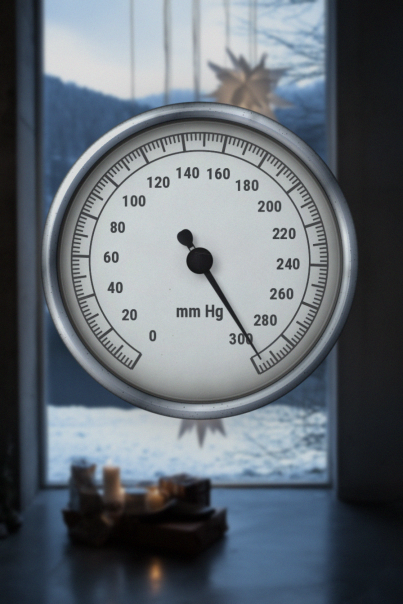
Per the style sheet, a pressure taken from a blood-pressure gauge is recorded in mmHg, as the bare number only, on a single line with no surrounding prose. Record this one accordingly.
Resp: 296
